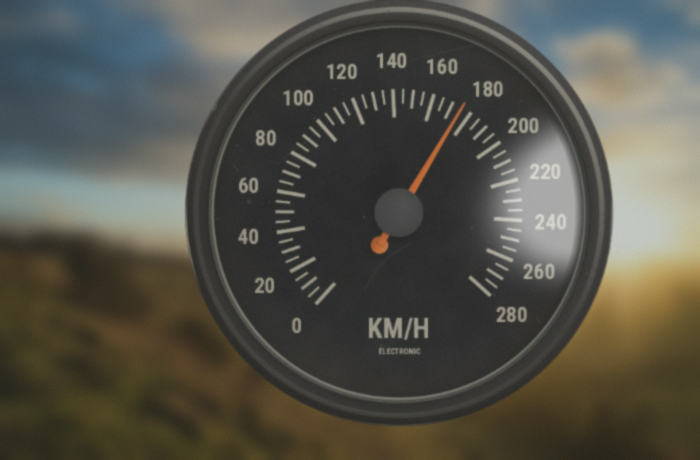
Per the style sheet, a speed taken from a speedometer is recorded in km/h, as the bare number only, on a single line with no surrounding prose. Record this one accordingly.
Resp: 175
